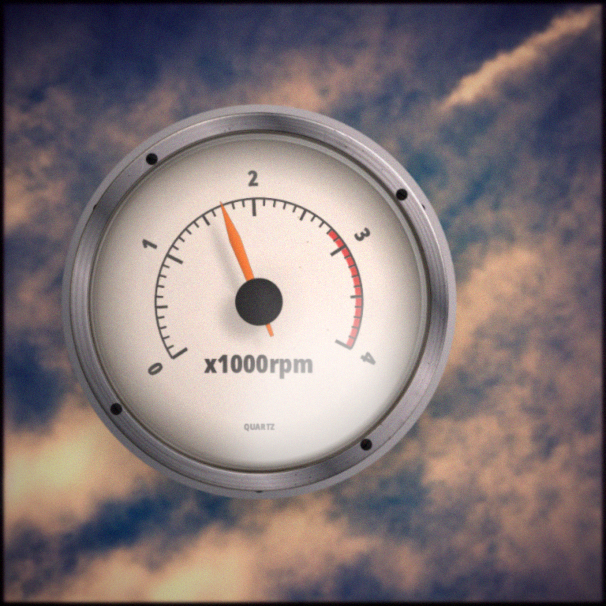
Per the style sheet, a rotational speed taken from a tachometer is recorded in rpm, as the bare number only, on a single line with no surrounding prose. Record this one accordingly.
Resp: 1700
